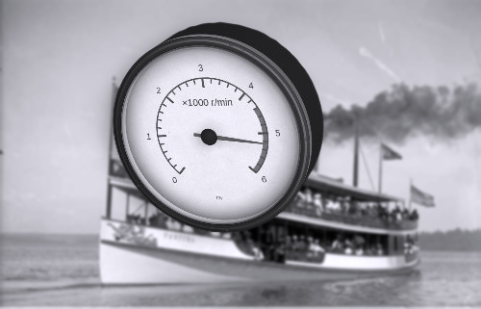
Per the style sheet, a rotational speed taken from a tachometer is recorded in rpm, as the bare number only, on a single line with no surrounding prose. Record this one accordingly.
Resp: 5200
